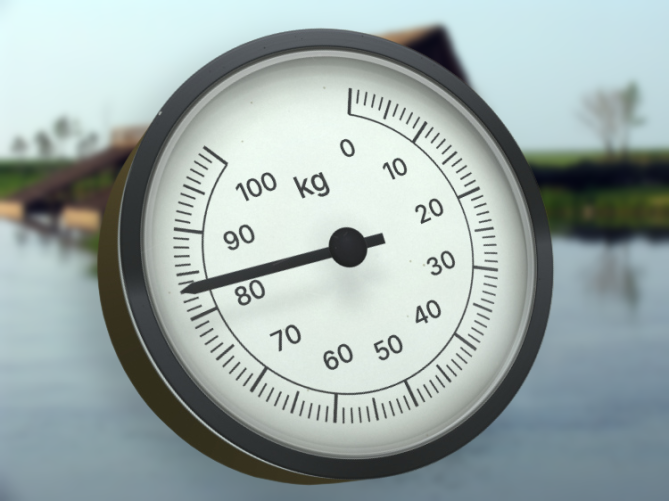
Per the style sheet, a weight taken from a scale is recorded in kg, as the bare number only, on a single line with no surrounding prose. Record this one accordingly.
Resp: 83
